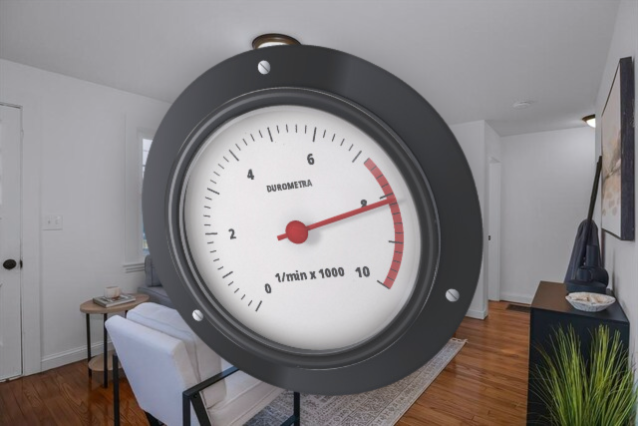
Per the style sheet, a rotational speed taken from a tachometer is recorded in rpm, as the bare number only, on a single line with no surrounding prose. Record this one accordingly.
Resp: 8100
